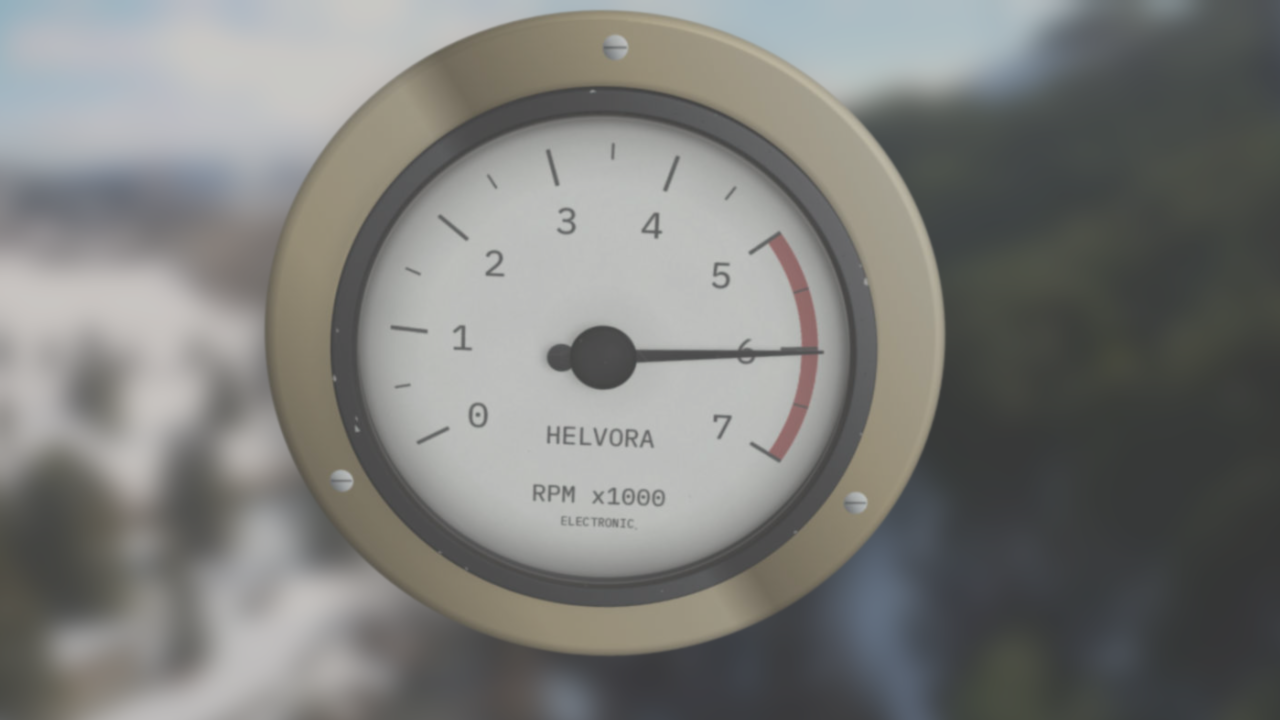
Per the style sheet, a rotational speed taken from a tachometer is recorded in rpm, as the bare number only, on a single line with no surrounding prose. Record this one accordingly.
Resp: 6000
